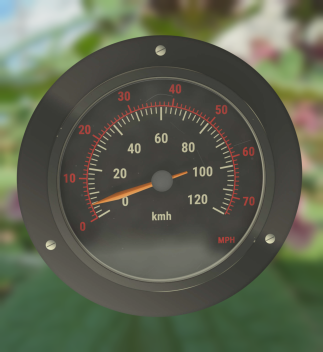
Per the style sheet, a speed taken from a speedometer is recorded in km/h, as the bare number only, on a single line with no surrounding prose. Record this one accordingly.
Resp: 6
